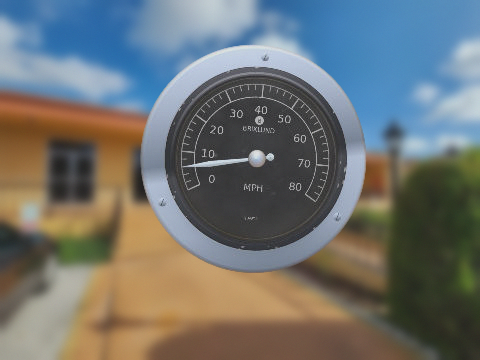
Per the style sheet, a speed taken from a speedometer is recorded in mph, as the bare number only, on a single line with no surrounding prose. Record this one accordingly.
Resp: 6
